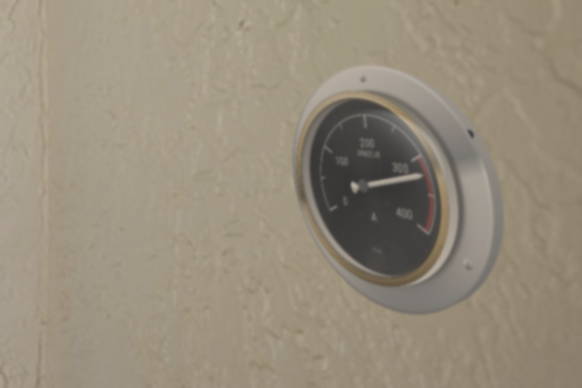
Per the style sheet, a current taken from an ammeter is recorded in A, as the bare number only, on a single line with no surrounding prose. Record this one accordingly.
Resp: 325
